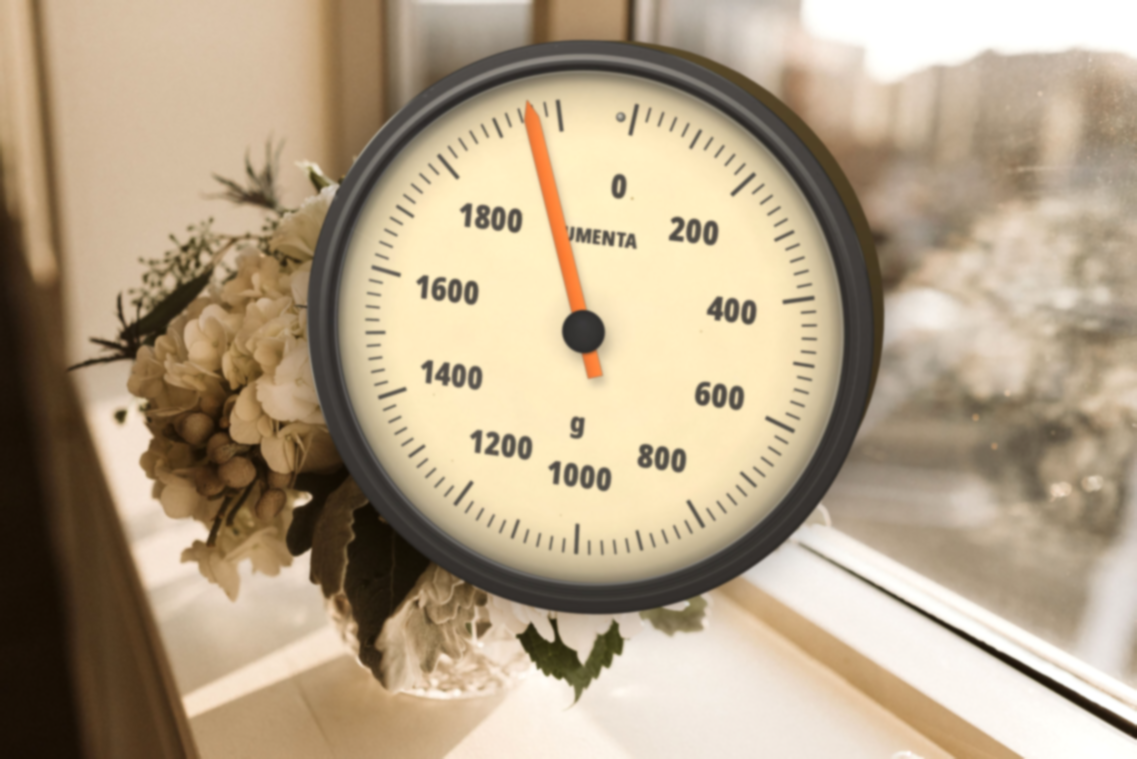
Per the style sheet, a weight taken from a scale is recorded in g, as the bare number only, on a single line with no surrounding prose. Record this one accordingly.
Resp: 1960
